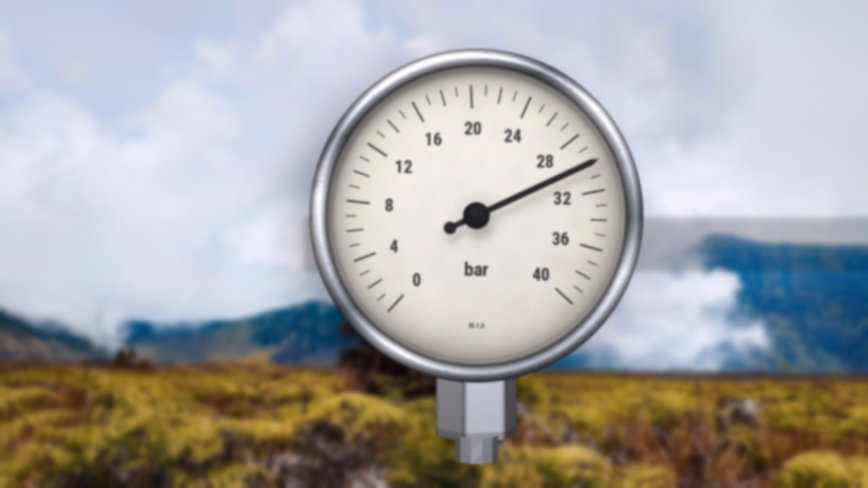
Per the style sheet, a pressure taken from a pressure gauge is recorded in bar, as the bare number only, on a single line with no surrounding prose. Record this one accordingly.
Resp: 30
